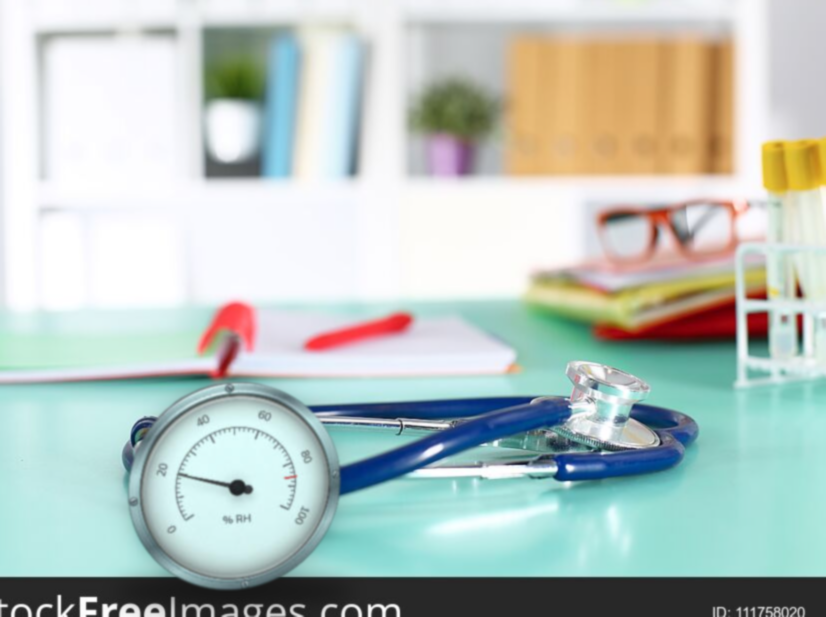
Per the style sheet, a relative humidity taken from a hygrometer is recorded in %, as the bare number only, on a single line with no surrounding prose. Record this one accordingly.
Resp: 20
